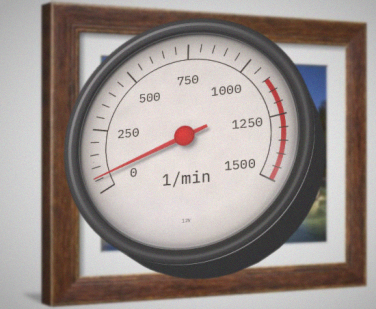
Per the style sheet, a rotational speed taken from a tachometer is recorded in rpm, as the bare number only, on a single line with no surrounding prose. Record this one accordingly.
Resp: 50
